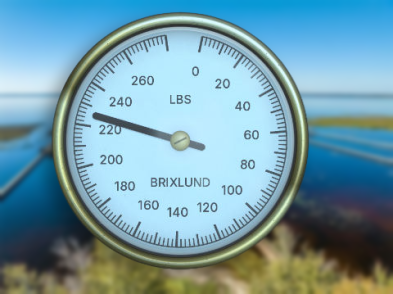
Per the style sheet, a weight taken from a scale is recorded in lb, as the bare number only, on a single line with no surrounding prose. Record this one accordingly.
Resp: 226
